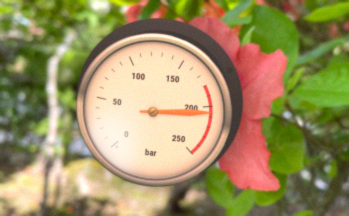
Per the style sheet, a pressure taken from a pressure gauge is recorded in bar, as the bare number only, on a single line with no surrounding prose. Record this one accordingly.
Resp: 205
